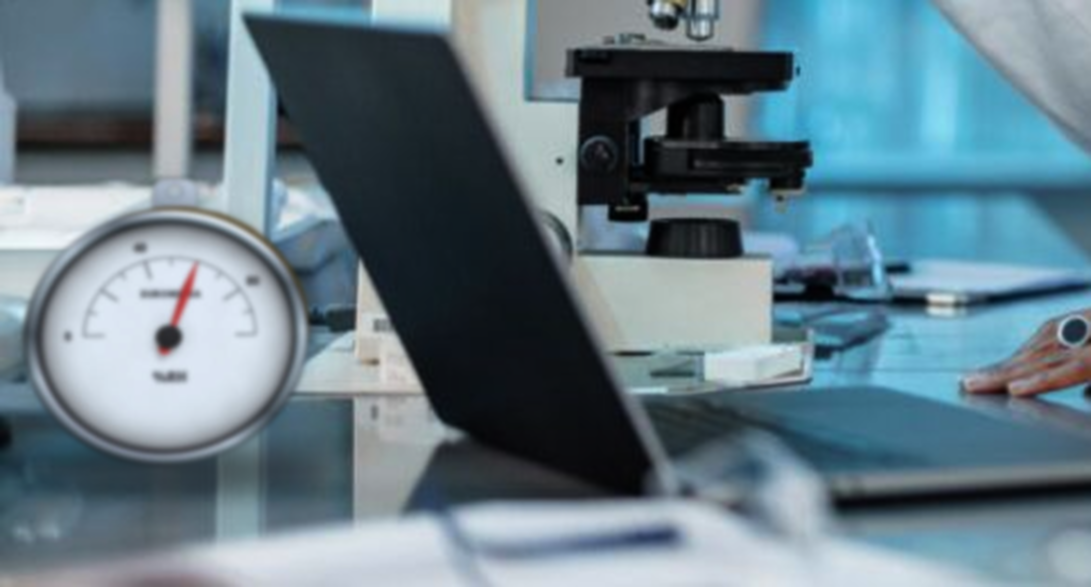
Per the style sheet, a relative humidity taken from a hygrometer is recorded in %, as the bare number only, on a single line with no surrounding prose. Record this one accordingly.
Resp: 60
